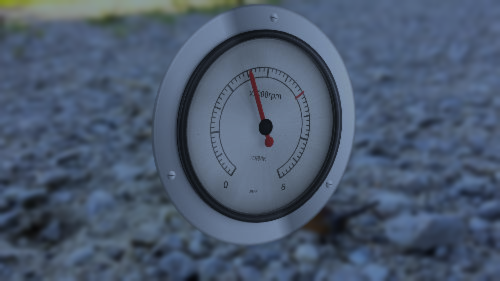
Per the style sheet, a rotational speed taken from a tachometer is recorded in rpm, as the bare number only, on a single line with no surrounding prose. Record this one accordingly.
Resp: 2500
